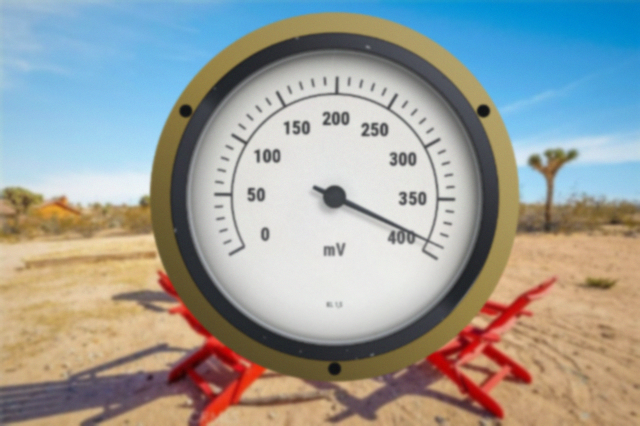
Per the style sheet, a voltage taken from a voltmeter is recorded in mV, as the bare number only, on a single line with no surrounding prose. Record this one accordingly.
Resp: 390
